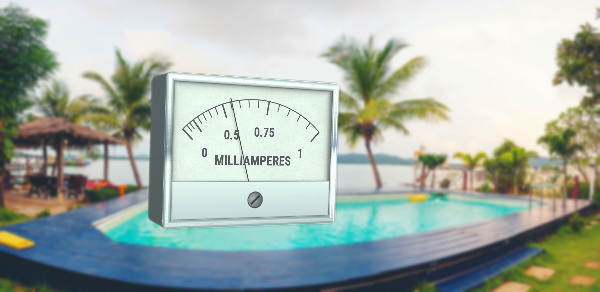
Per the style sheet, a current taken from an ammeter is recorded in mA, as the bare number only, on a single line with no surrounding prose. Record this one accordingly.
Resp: 0.55
